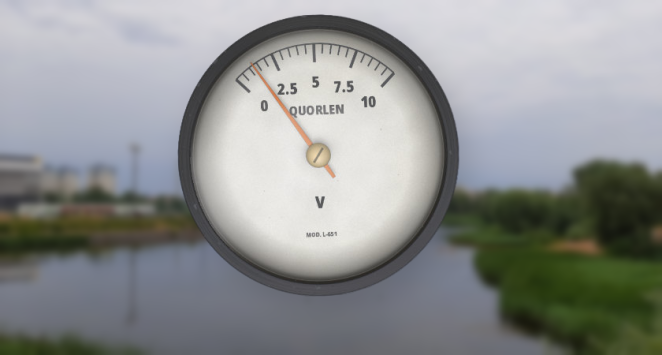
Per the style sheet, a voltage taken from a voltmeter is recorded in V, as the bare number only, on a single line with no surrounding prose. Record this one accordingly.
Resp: 1.25
